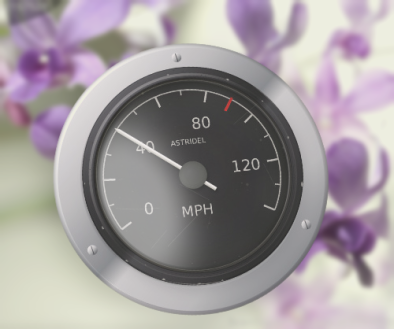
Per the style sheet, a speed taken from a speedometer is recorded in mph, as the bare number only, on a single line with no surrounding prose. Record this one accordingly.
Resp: 40
